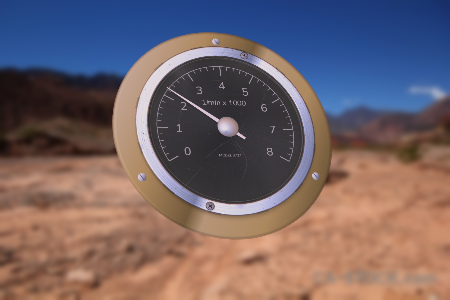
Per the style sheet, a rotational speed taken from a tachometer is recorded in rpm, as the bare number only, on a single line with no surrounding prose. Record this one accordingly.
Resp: 2200
